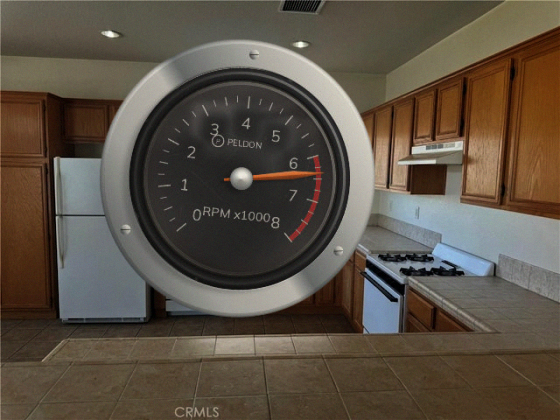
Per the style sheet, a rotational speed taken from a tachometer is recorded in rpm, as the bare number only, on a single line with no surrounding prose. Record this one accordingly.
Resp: 6375
